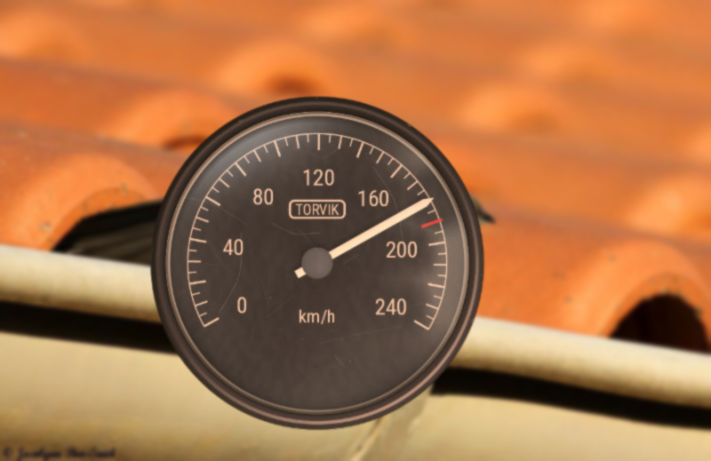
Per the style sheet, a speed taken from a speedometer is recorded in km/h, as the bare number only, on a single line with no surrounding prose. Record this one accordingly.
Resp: 180
